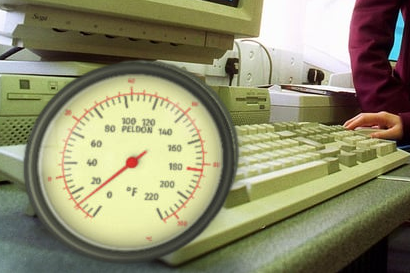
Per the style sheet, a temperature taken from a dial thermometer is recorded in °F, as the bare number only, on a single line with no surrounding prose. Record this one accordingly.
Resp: 12
